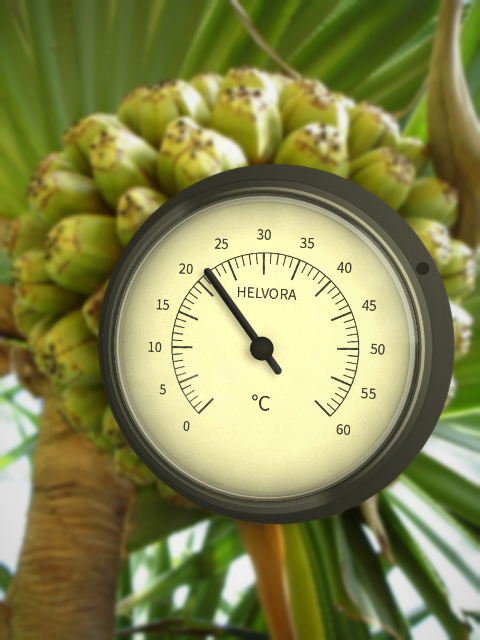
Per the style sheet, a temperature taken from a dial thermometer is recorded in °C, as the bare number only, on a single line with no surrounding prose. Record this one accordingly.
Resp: 22
